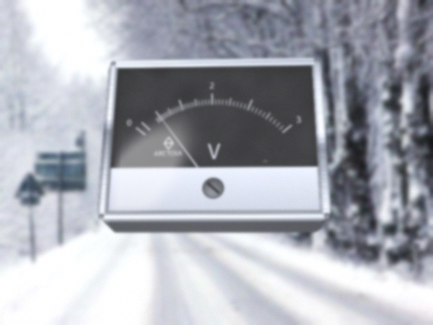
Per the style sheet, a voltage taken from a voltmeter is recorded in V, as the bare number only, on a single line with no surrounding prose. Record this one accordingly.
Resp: 1
